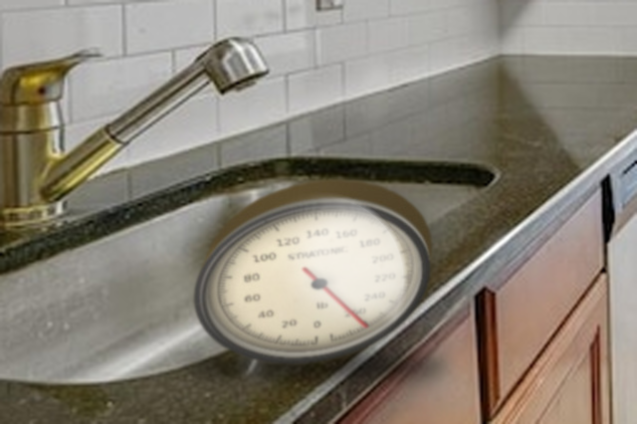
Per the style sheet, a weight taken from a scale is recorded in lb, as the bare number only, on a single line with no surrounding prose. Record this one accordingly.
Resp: 260
